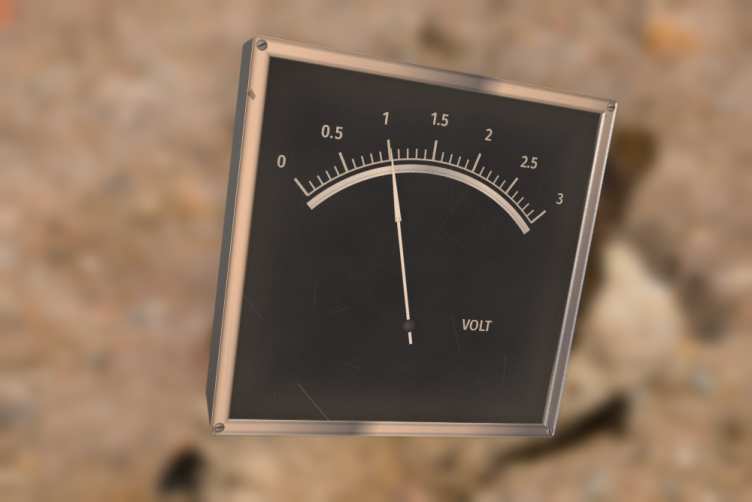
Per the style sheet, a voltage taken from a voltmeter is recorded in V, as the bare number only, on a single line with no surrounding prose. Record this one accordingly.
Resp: 1
